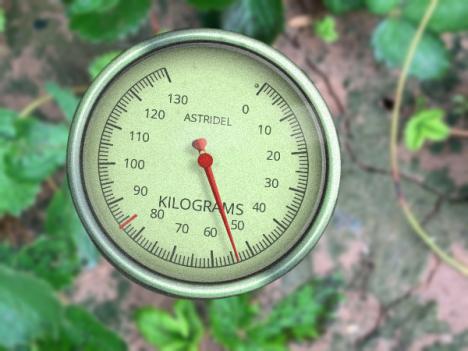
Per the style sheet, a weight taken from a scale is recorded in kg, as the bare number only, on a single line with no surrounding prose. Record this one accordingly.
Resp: 54
